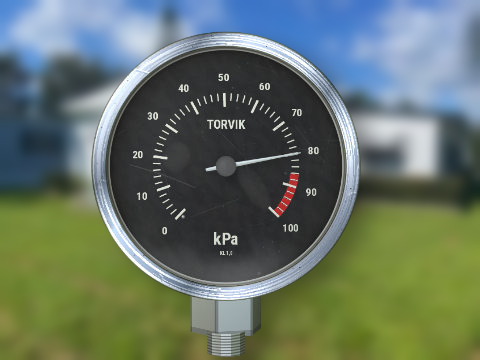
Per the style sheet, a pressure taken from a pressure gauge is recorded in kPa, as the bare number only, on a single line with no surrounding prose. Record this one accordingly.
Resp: 80
